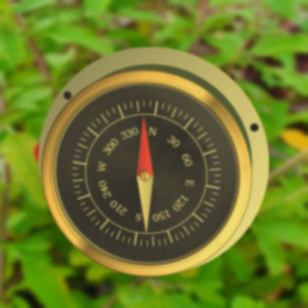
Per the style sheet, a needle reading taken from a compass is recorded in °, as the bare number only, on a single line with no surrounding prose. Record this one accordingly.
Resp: 350
